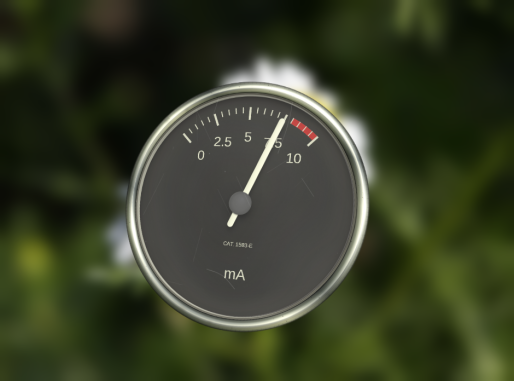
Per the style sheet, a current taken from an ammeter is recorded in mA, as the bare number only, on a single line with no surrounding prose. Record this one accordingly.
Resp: 7.5
